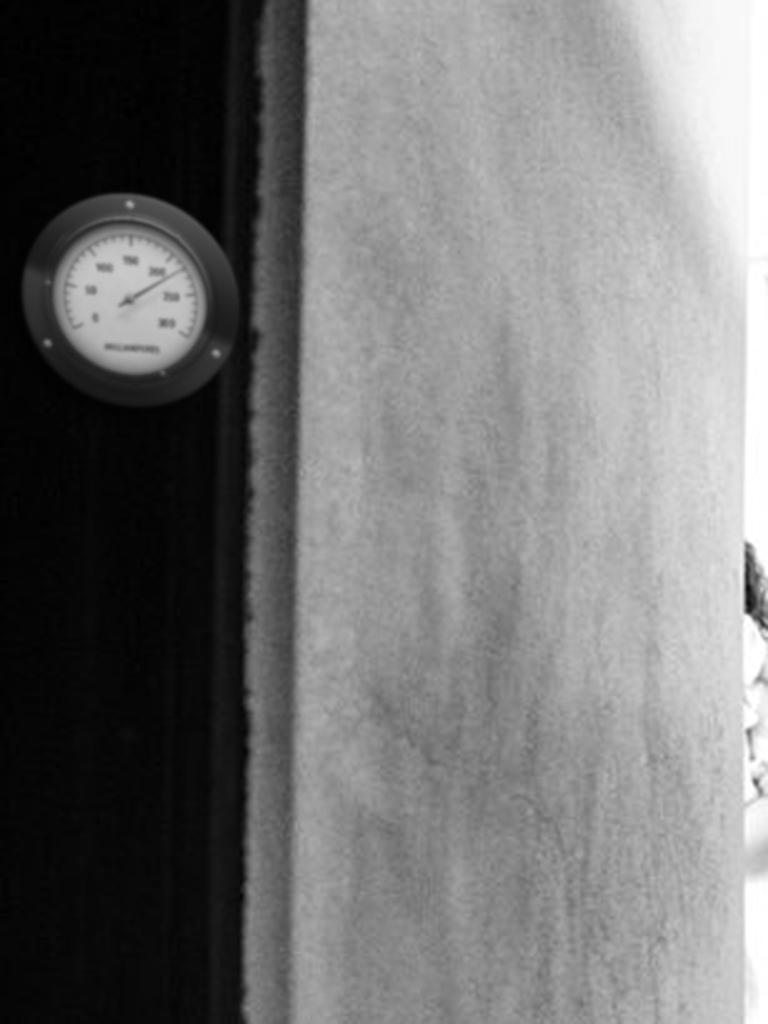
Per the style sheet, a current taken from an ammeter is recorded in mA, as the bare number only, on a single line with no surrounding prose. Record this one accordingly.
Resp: 220
